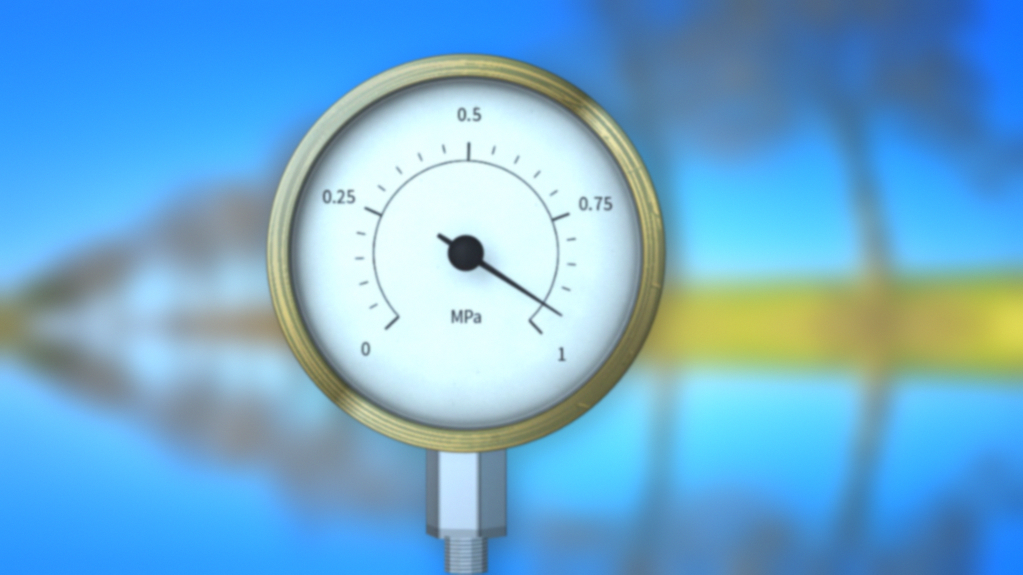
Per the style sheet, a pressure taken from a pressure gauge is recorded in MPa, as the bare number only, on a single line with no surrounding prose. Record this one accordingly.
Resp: 0.95
